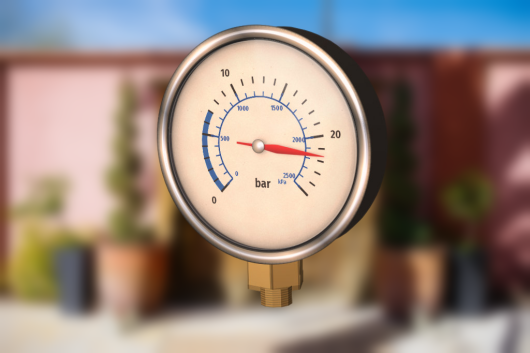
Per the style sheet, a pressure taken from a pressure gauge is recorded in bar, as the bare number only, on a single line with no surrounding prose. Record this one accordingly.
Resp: 21.5
